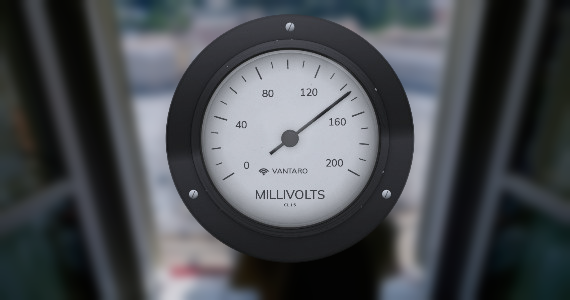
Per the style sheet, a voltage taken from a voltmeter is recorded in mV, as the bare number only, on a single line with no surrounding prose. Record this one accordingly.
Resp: 145
